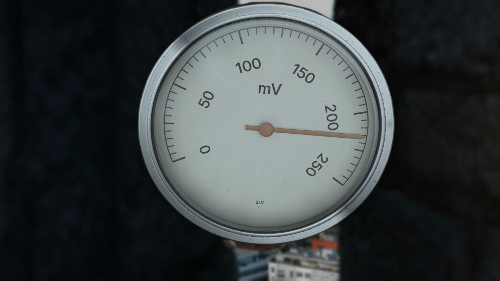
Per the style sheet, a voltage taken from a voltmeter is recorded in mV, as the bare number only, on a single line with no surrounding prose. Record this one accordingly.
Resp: 215
